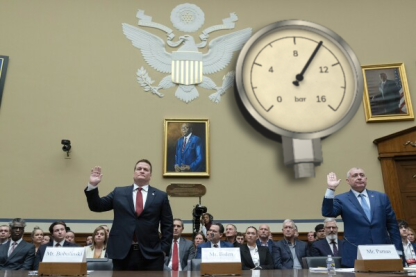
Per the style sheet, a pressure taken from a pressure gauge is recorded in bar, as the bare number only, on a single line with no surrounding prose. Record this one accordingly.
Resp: 10
